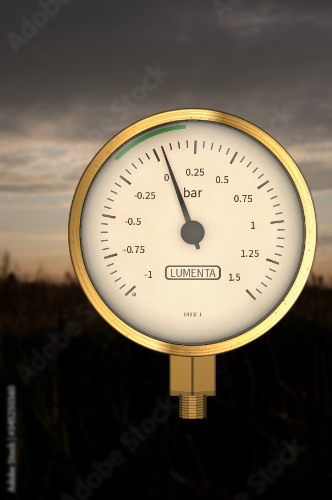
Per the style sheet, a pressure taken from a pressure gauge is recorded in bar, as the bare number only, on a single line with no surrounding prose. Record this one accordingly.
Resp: 0.05
